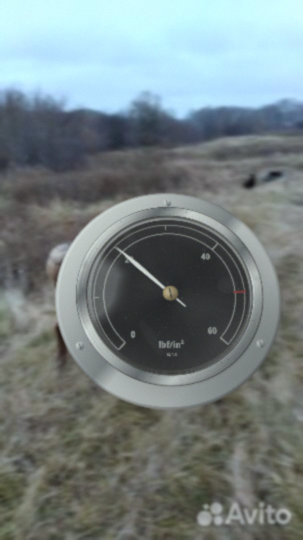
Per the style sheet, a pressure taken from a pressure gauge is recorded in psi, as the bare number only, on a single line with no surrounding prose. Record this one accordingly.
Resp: 20
